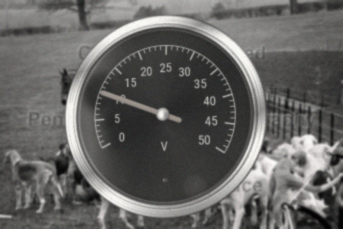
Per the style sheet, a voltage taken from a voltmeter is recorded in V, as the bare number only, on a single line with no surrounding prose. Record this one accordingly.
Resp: 10
